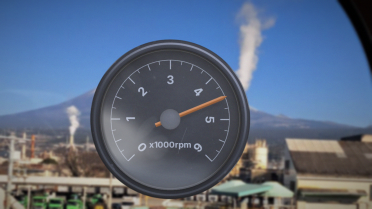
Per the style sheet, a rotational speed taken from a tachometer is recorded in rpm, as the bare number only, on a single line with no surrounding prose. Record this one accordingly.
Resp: 4500
